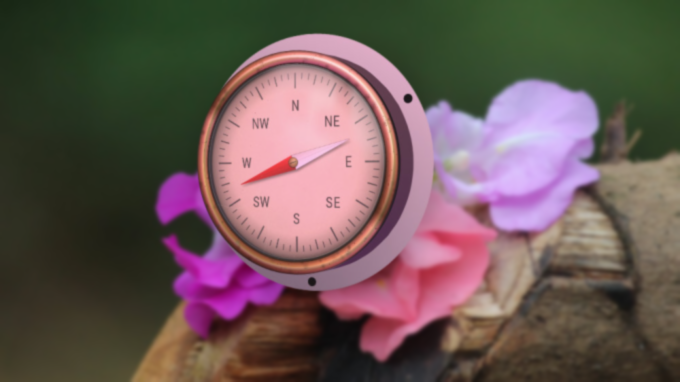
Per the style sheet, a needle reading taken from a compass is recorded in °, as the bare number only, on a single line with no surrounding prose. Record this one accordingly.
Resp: 250
